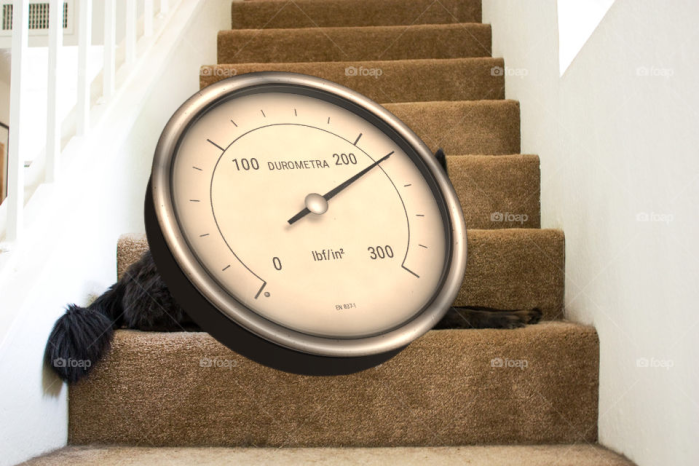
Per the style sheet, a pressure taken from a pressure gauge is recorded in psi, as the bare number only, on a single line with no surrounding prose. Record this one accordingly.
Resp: 220
